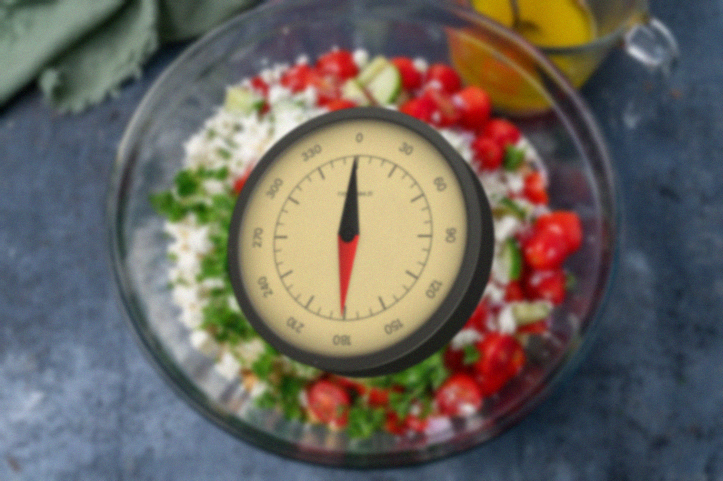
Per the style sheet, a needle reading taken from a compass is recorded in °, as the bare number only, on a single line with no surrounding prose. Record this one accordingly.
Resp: 180
